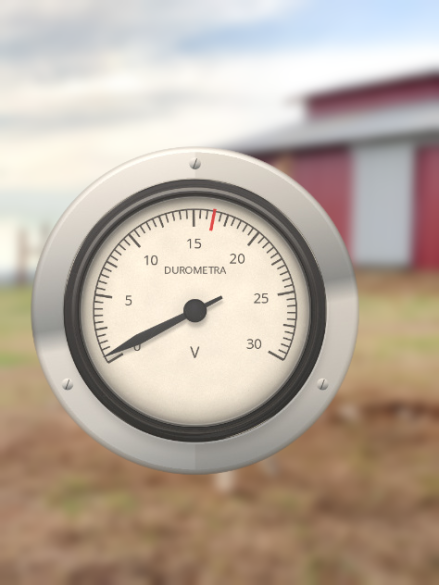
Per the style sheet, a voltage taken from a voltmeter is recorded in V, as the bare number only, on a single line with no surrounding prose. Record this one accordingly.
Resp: 0.5
